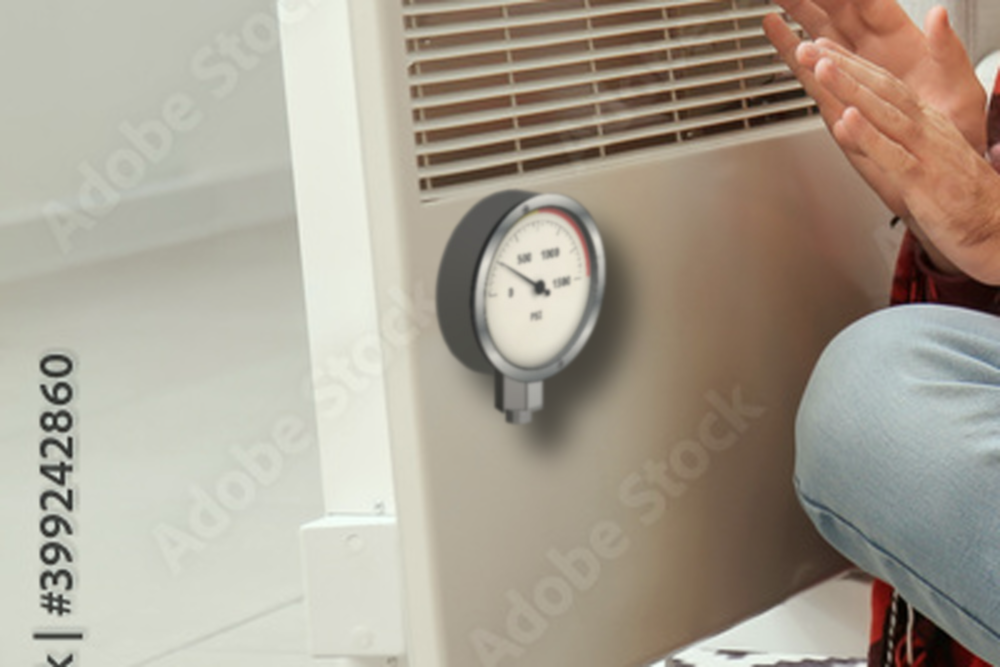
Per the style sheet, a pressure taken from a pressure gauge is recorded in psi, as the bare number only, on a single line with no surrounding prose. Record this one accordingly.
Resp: 250
